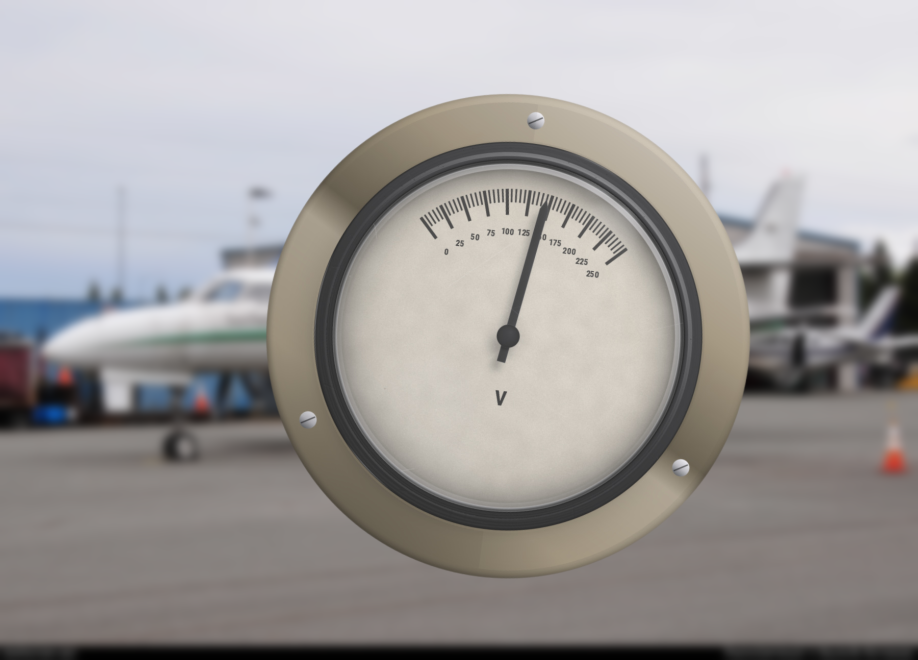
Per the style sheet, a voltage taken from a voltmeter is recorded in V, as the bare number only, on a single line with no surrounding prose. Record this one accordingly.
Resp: 145
